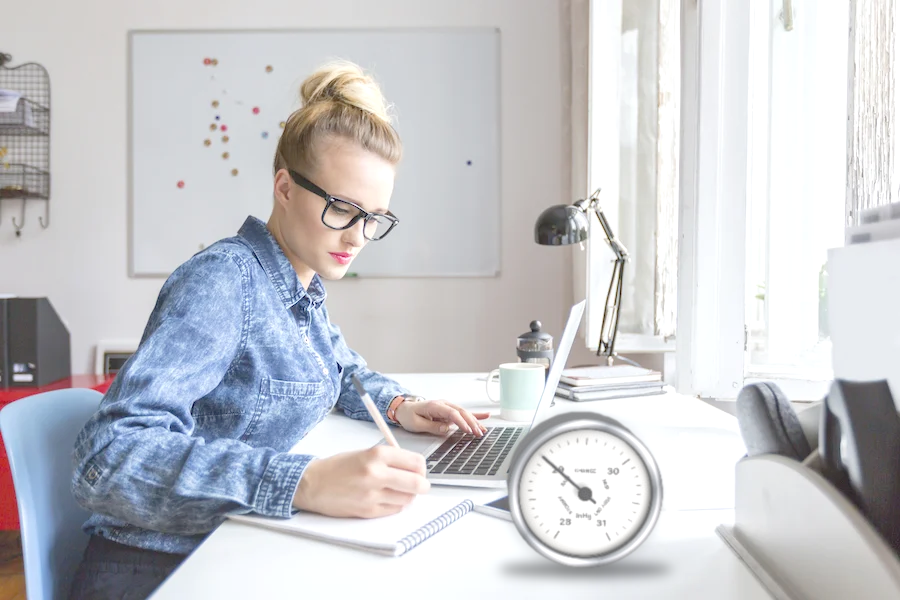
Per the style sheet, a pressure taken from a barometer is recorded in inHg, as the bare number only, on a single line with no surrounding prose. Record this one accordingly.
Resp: 29
